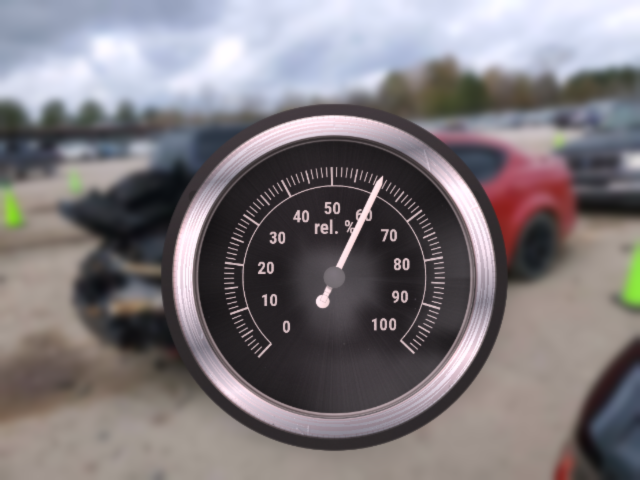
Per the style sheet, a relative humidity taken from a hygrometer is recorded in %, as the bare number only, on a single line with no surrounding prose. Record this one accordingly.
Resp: 60
